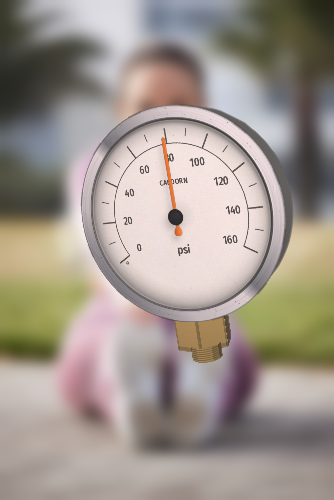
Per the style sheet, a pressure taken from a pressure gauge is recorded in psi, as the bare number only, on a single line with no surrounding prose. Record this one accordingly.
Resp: 80
